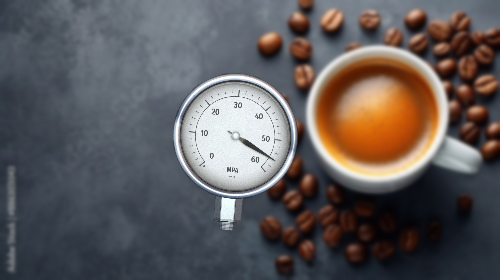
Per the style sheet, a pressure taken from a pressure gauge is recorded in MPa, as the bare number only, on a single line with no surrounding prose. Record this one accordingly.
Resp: 56
